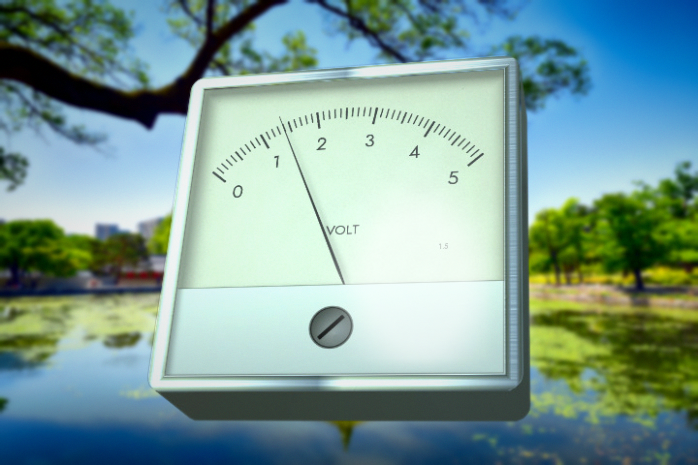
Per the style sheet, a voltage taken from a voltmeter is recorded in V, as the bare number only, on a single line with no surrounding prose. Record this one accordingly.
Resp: 1.4
